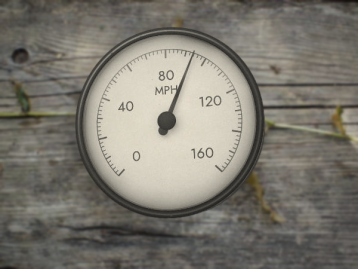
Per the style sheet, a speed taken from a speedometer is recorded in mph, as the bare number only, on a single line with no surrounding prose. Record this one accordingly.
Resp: 94
